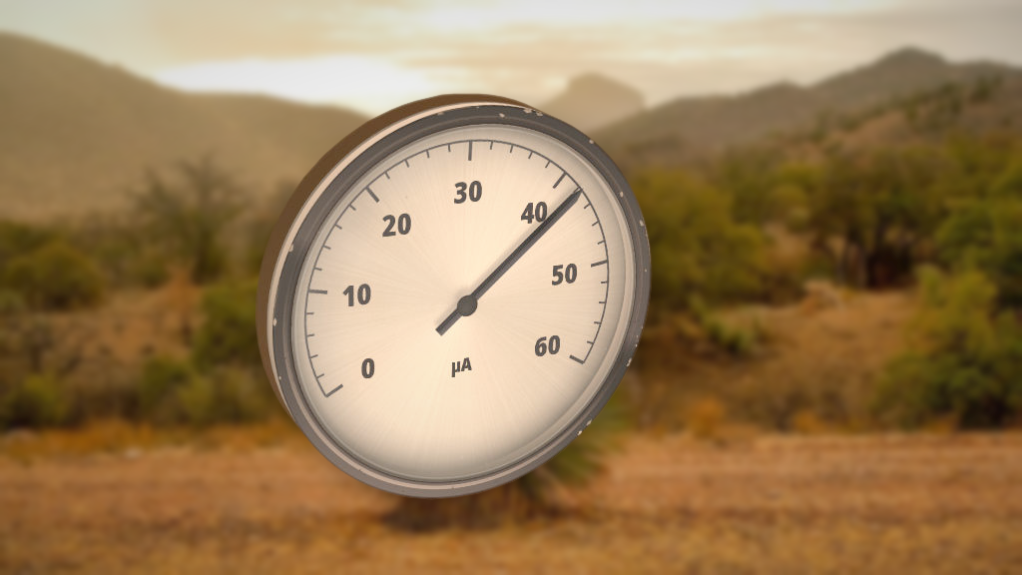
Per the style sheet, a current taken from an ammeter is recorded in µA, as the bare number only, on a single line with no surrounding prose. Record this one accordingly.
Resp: 42
